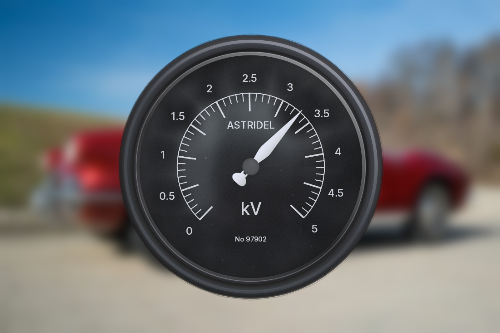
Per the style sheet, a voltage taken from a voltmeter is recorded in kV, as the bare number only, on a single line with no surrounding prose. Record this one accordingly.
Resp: 3.3
